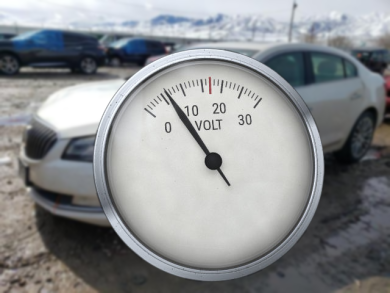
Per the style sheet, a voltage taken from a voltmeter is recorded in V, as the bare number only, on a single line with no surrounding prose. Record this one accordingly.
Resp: 6
